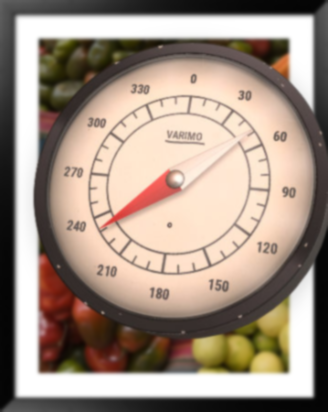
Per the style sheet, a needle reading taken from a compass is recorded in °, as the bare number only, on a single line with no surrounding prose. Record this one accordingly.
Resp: 230
